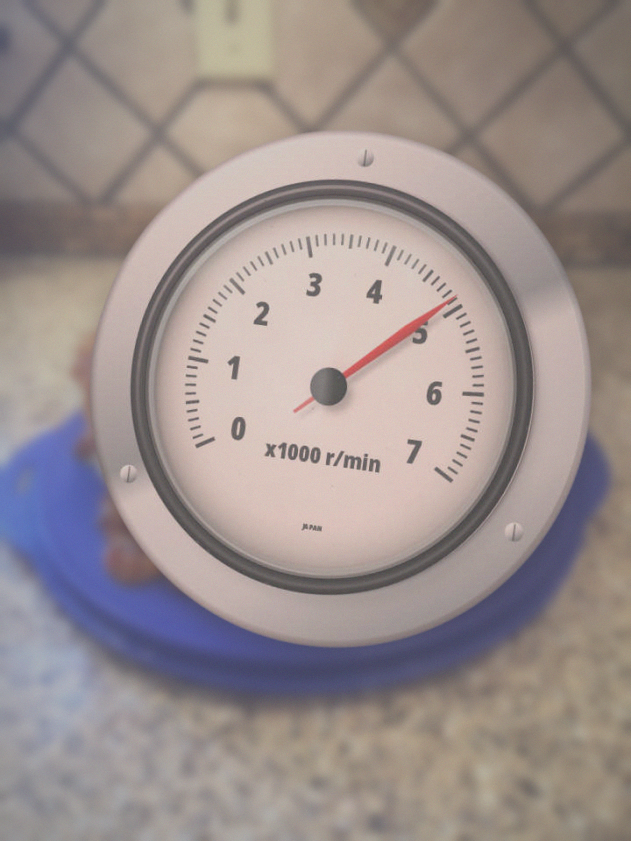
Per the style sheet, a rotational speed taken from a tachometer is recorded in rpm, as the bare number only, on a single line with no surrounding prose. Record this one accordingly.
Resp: 4900
